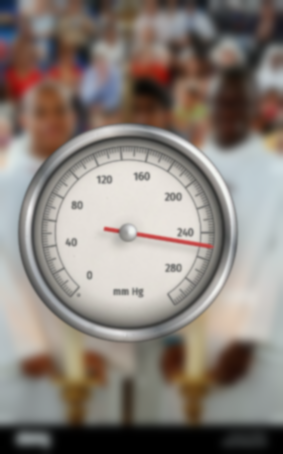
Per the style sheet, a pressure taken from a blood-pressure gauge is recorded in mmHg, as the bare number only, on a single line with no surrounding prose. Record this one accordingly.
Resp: 250
